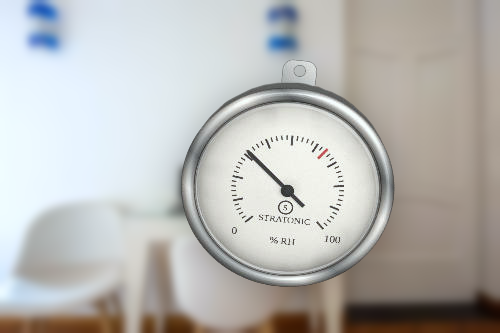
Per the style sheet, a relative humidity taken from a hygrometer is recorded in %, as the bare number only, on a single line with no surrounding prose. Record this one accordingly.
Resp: 32
